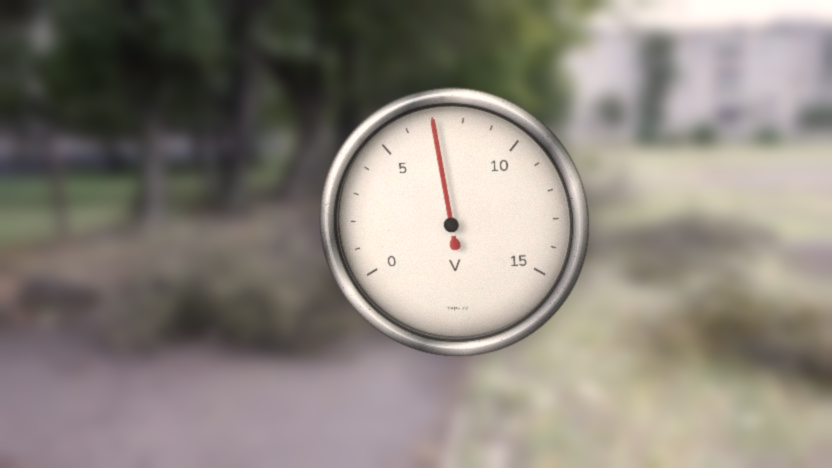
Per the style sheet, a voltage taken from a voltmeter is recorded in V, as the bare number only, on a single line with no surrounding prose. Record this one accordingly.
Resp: 7
